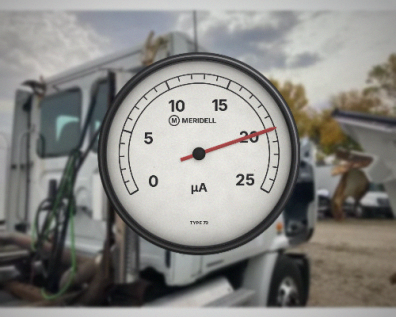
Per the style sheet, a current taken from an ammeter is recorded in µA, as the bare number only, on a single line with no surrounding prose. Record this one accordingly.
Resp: 20
